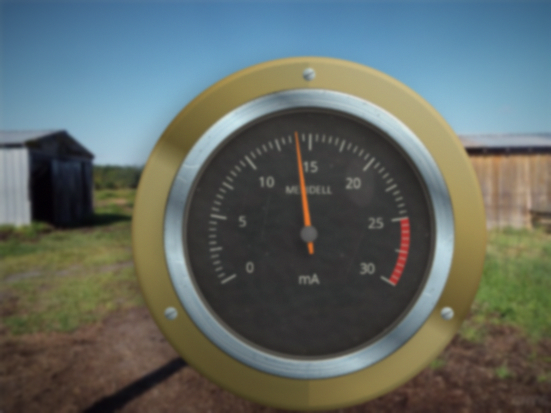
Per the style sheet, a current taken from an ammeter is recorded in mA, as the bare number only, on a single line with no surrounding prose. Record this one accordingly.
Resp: 14
